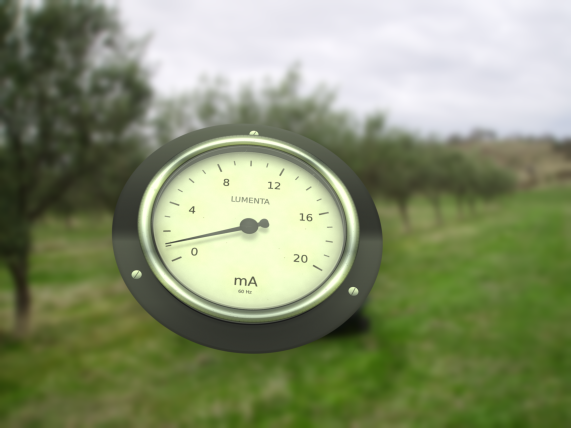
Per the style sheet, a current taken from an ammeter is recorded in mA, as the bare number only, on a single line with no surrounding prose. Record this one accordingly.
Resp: 1
